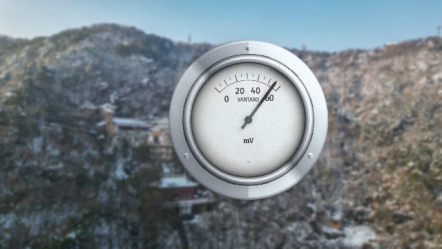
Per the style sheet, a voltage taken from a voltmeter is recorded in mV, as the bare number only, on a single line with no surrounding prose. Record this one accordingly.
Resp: 55
